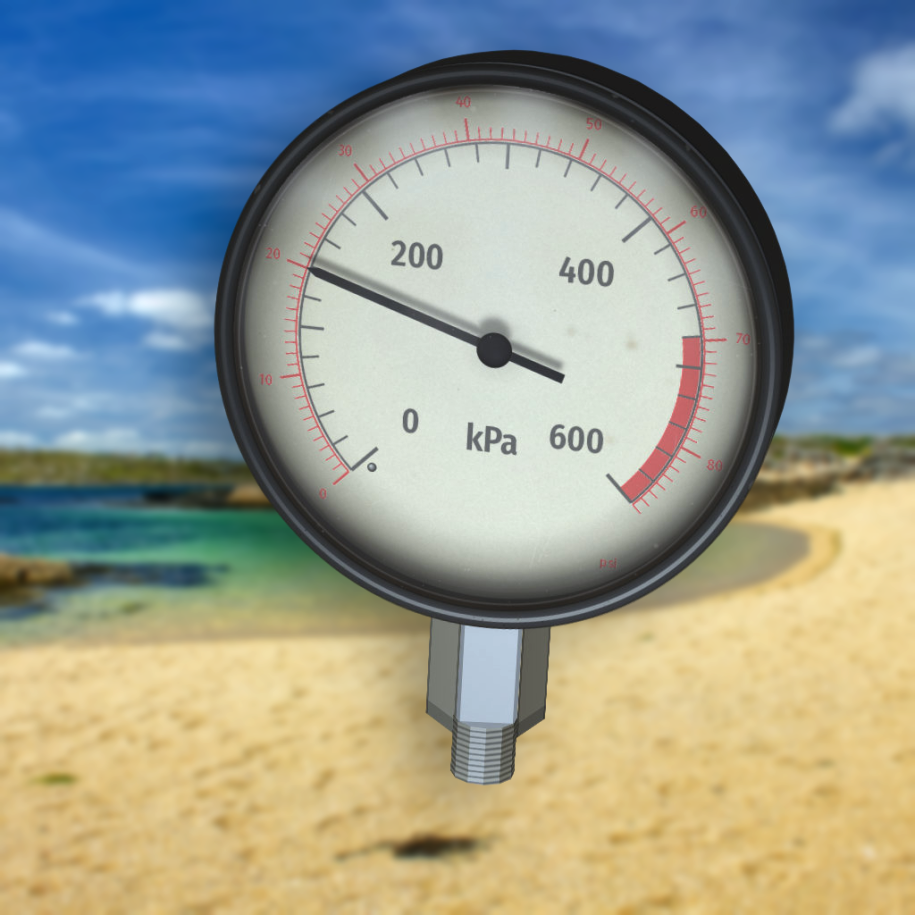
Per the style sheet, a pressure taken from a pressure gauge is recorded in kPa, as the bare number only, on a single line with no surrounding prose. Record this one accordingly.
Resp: 140
